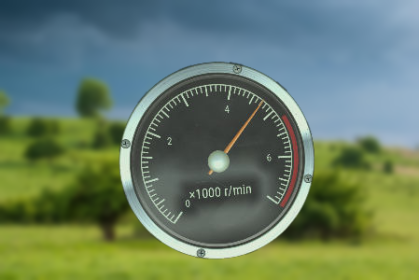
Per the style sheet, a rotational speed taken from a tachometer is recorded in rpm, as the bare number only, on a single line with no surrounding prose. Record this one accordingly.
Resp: 4700
